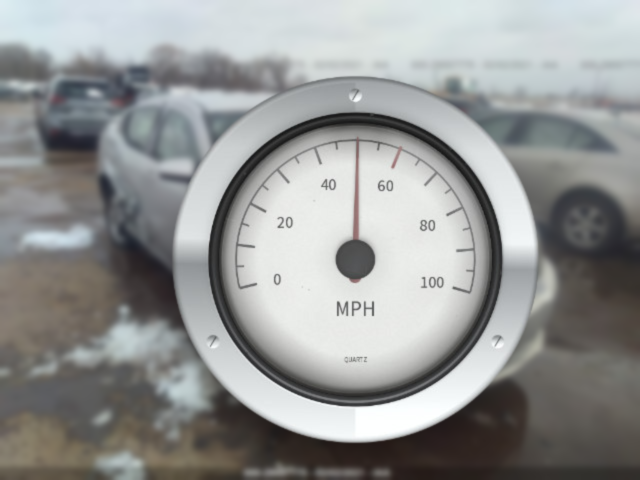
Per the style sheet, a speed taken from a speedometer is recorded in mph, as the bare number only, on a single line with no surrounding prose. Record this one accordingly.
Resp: 50
